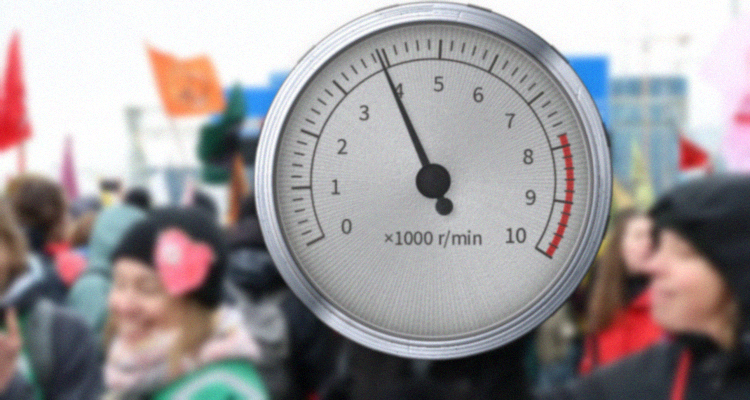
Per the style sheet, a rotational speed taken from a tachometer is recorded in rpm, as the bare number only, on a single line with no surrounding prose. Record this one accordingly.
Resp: 3900
